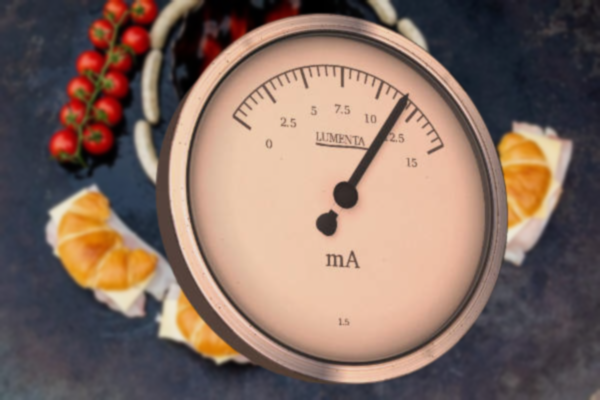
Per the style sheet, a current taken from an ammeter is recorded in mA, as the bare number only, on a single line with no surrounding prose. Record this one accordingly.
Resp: 11.5
